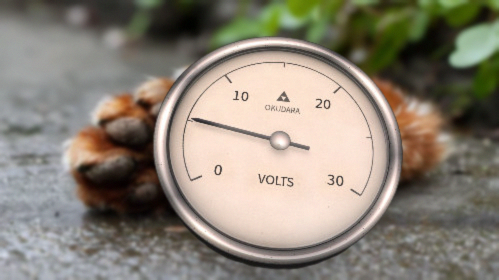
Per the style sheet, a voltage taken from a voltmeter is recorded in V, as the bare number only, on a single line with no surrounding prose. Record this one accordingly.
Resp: 5
